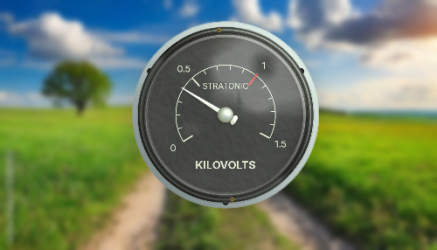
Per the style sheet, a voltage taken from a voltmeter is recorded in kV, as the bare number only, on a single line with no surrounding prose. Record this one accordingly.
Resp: 0.4
